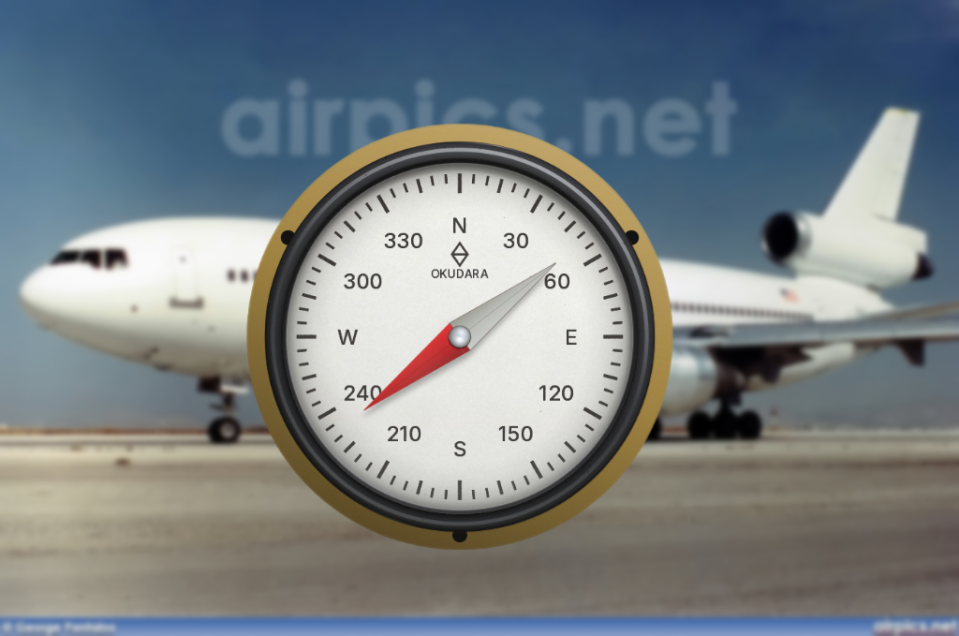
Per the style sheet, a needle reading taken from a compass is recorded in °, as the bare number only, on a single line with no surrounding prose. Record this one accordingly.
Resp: 232.5
